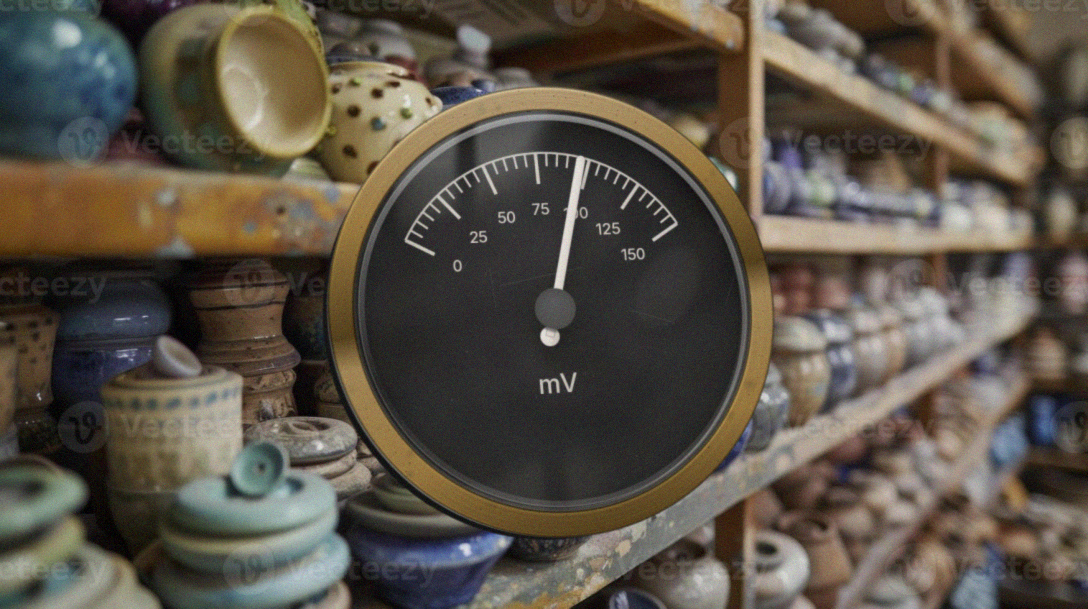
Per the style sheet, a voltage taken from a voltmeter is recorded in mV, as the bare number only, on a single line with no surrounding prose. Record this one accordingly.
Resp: 95
